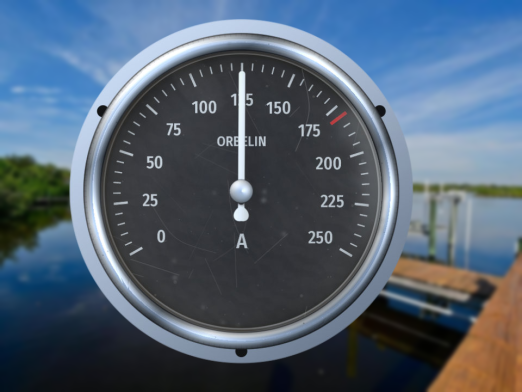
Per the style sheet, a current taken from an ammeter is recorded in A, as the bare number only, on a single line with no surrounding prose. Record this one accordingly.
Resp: 125
